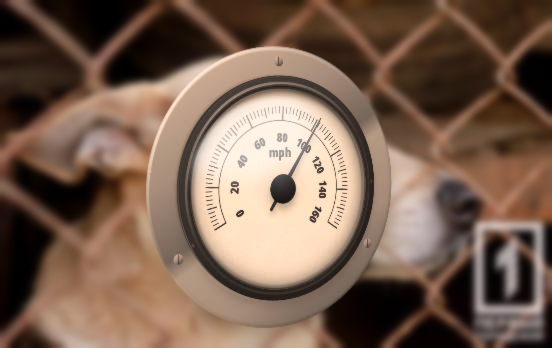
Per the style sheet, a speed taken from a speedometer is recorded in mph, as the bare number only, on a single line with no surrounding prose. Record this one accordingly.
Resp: 100
